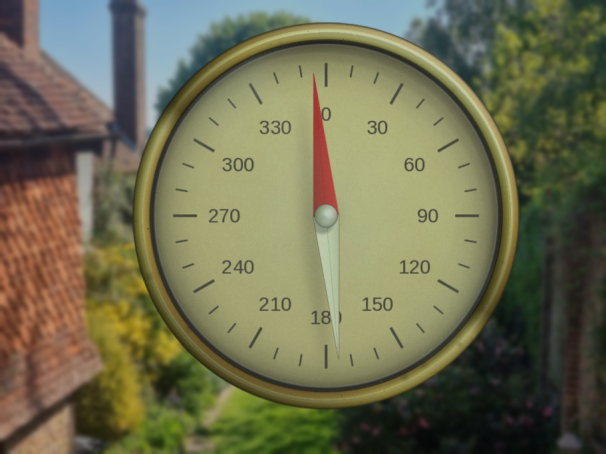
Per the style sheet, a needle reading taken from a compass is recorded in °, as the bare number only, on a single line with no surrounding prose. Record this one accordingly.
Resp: 355
